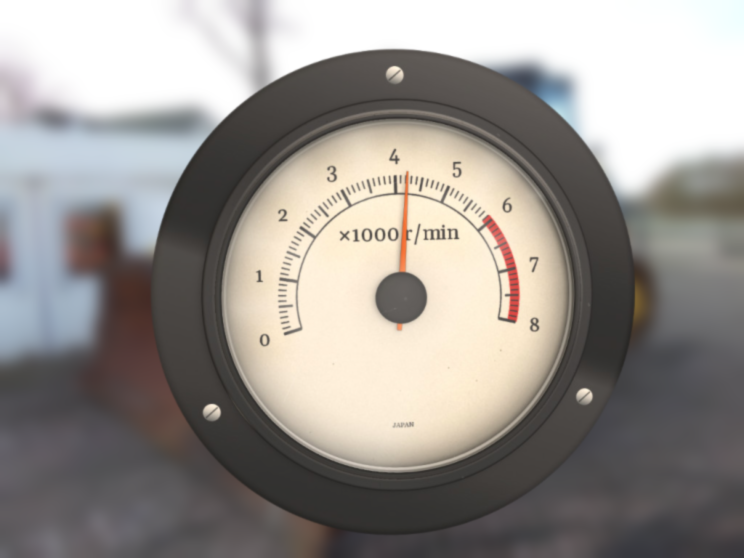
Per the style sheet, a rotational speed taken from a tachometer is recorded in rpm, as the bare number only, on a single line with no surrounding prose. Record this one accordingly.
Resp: 4200
